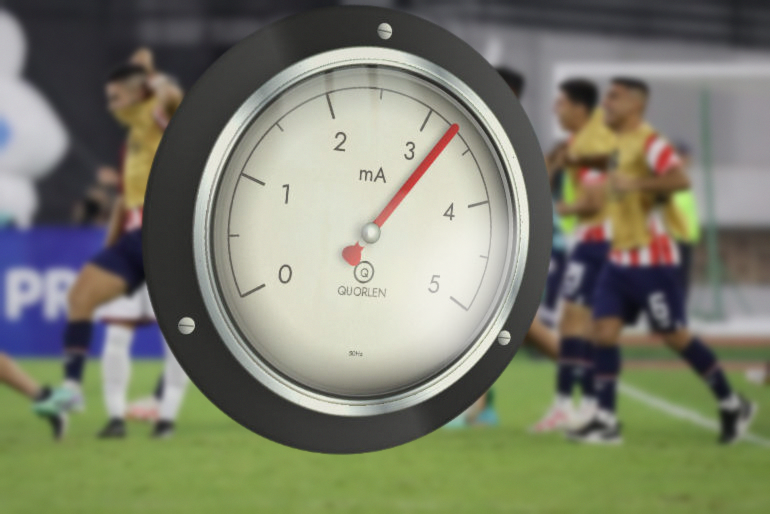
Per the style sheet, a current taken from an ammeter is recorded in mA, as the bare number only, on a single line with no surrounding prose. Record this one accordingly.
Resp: 3.25
